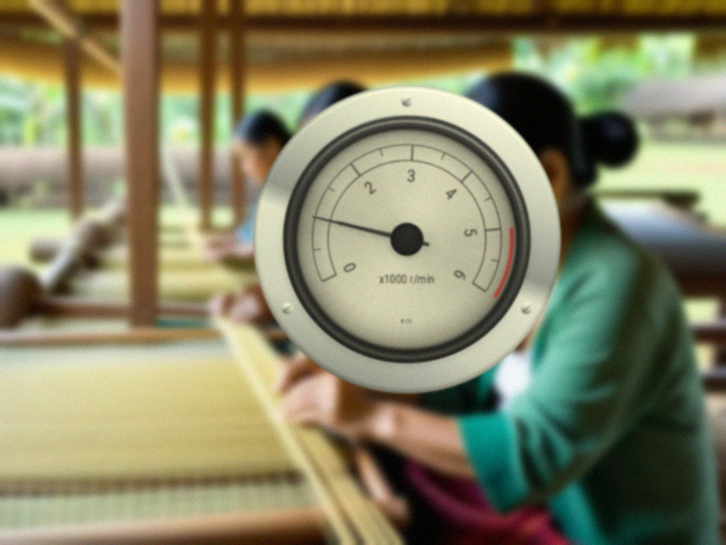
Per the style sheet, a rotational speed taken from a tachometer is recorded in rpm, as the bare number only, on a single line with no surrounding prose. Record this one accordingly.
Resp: 1000
